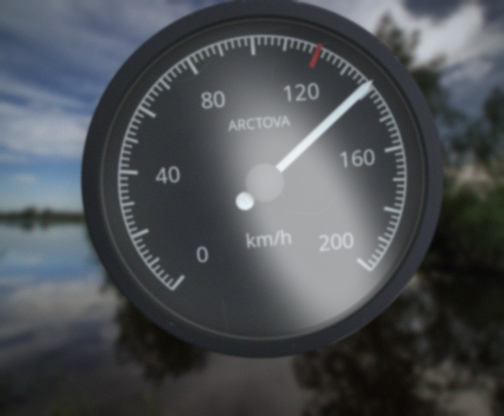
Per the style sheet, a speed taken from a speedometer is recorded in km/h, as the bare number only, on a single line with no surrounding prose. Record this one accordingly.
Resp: 138
